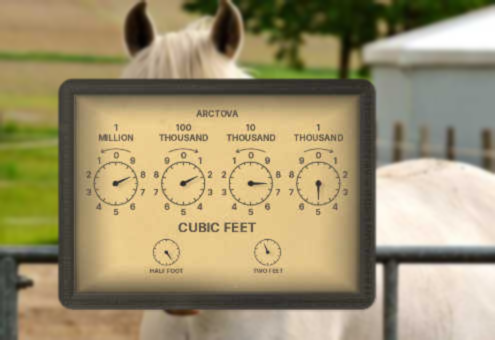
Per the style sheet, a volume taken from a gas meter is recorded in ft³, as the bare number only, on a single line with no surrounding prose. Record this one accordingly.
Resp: 817500
